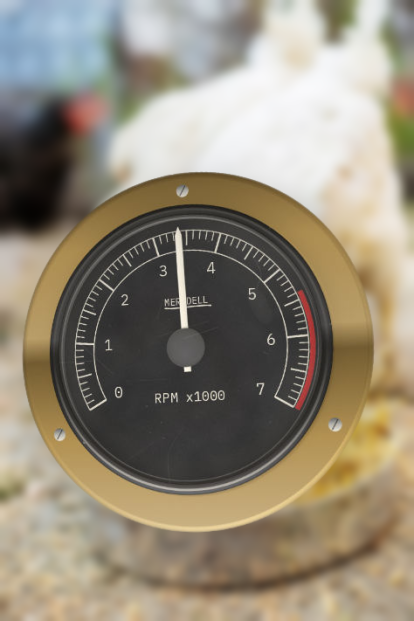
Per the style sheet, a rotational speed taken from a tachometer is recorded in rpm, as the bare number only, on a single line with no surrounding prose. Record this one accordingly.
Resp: 3400
